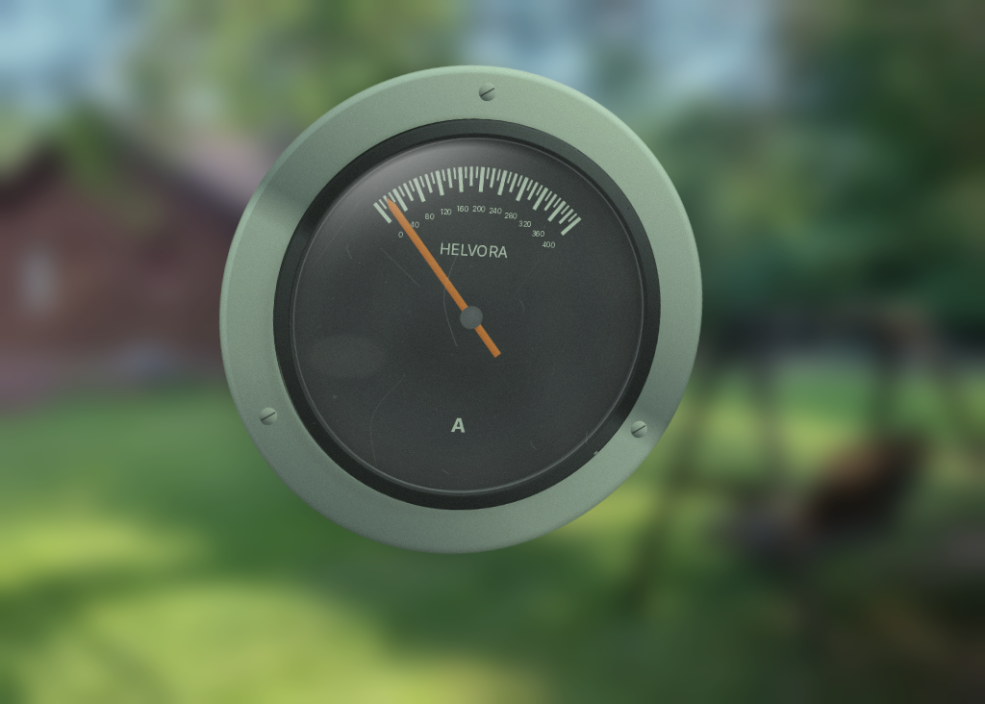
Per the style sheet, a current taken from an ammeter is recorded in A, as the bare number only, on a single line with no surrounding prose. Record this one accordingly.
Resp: 20
